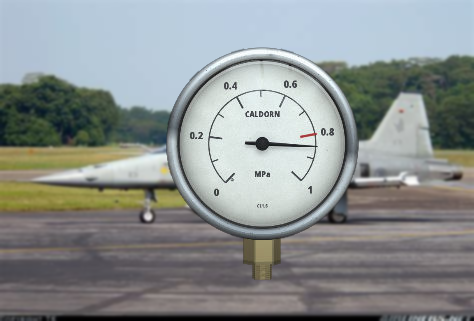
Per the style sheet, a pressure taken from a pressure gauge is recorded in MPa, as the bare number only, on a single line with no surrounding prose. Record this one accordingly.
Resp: 0.85
